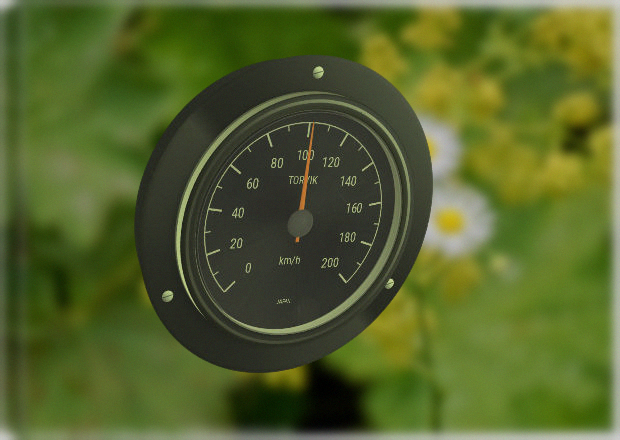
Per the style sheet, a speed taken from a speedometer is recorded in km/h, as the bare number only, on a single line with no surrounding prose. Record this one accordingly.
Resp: 100
